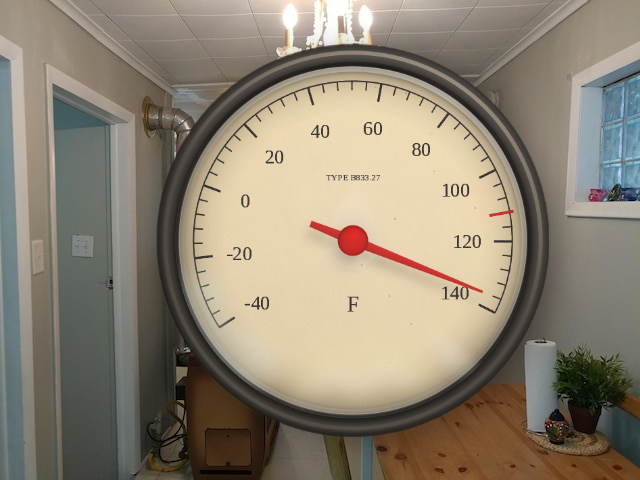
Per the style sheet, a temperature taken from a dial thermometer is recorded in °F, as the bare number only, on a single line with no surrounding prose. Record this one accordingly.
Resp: 136
